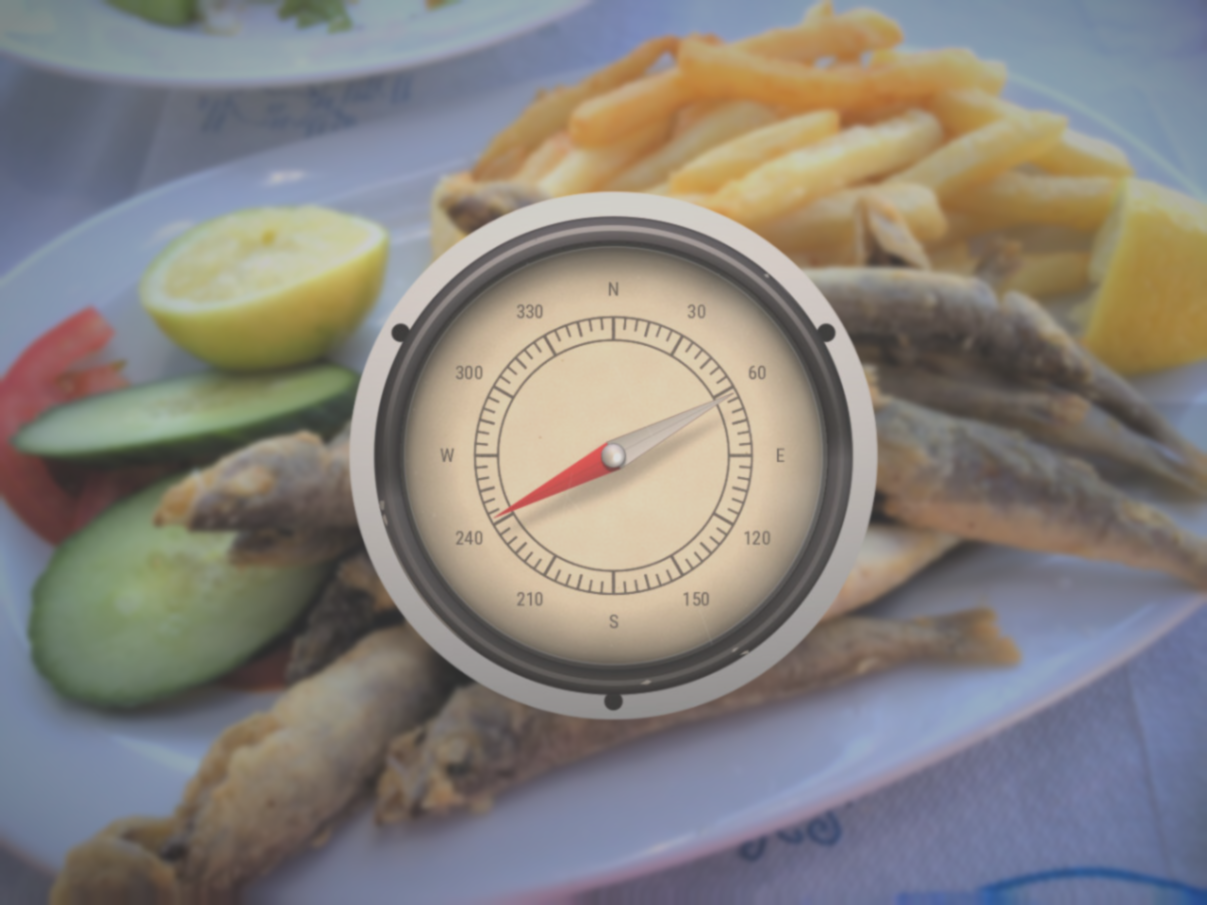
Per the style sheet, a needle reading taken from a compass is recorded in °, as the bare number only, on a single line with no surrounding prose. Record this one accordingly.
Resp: 242.5
